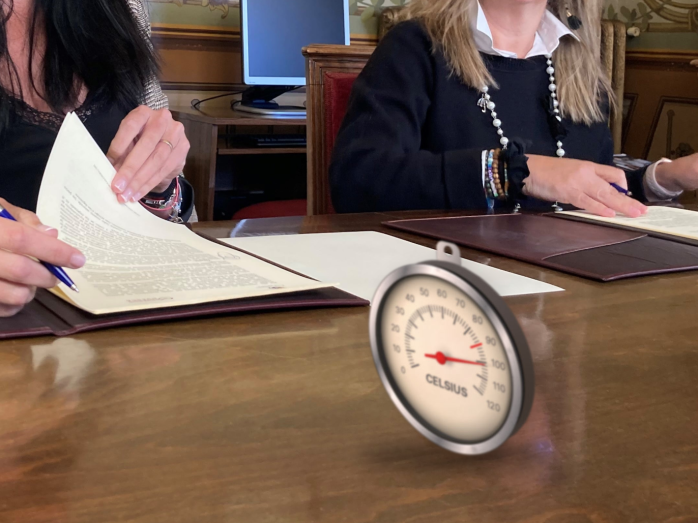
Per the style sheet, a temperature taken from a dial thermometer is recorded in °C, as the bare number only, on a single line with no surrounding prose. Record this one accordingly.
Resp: 100
